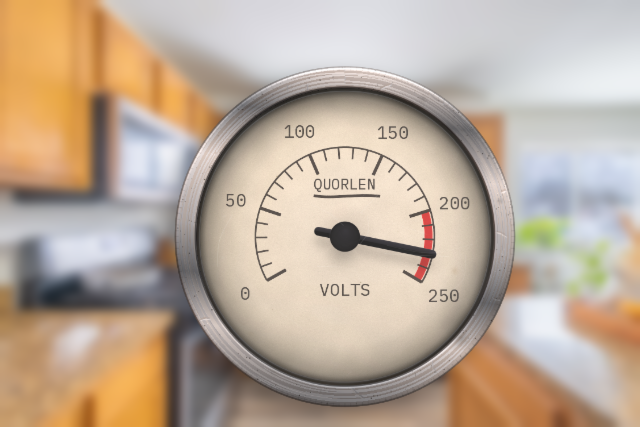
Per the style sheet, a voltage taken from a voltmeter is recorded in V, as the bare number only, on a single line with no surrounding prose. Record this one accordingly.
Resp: 230
